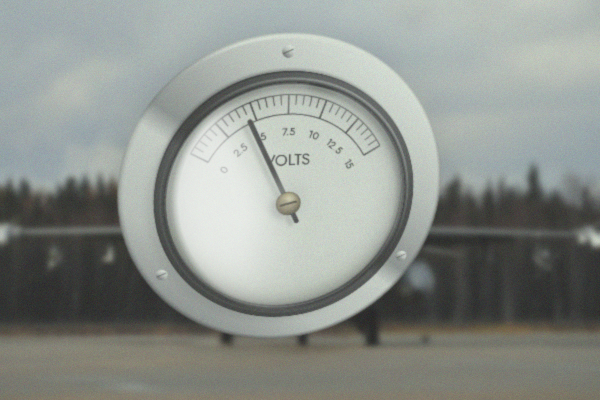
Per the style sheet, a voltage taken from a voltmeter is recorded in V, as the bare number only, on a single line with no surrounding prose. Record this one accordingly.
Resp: 4.5
